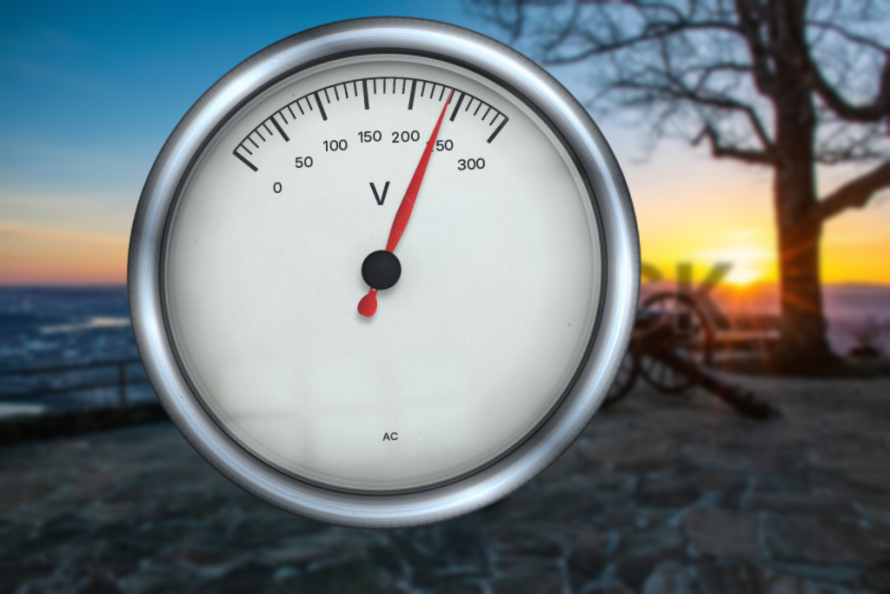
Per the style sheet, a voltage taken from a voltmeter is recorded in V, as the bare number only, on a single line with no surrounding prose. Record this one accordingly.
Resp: 240
